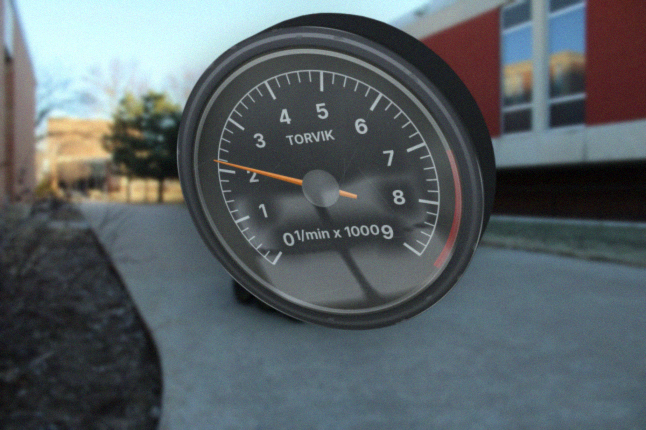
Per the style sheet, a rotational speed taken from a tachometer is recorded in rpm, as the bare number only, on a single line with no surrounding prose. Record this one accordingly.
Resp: 2200
